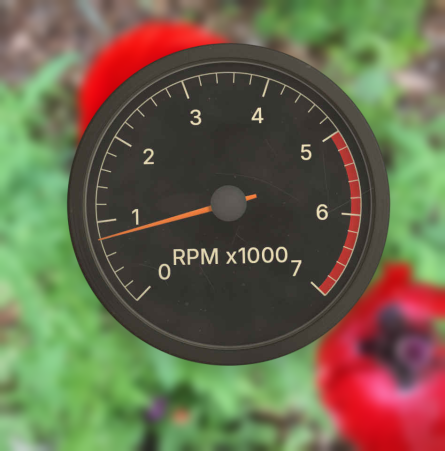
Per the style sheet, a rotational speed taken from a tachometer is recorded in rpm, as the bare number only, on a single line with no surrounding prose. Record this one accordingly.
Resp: 800
